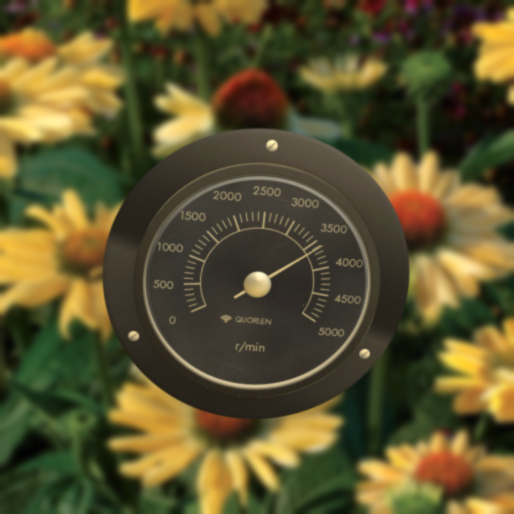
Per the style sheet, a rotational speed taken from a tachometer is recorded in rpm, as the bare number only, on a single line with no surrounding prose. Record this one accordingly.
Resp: 3600
